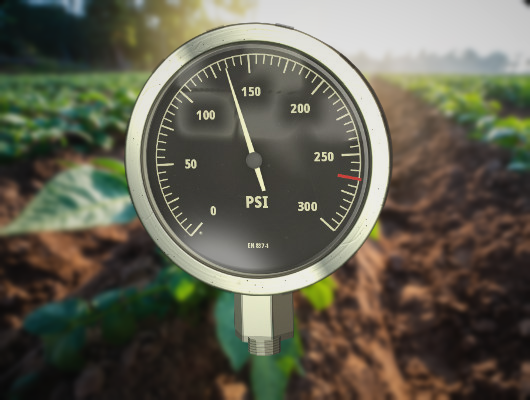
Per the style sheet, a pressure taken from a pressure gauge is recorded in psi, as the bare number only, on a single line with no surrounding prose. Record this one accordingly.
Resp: 135
